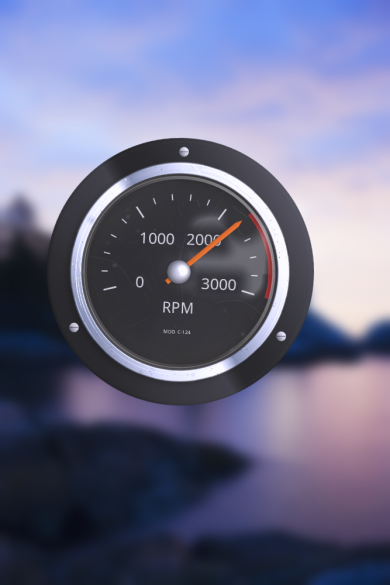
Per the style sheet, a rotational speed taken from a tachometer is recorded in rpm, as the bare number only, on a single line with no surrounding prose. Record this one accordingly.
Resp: 2200
